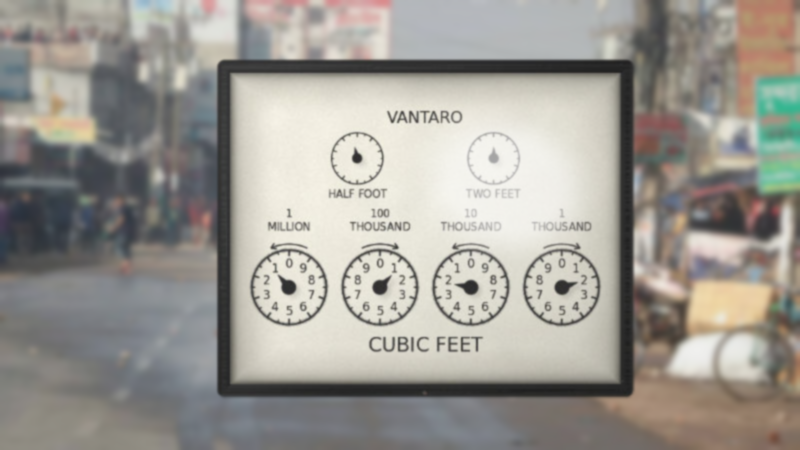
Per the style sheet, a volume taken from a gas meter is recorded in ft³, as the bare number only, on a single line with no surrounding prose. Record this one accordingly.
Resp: 112200
